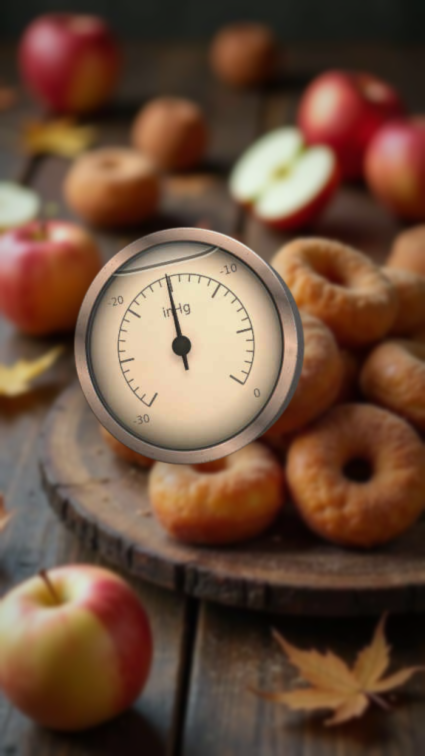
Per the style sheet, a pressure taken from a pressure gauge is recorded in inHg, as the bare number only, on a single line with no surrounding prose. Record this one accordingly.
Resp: -15
